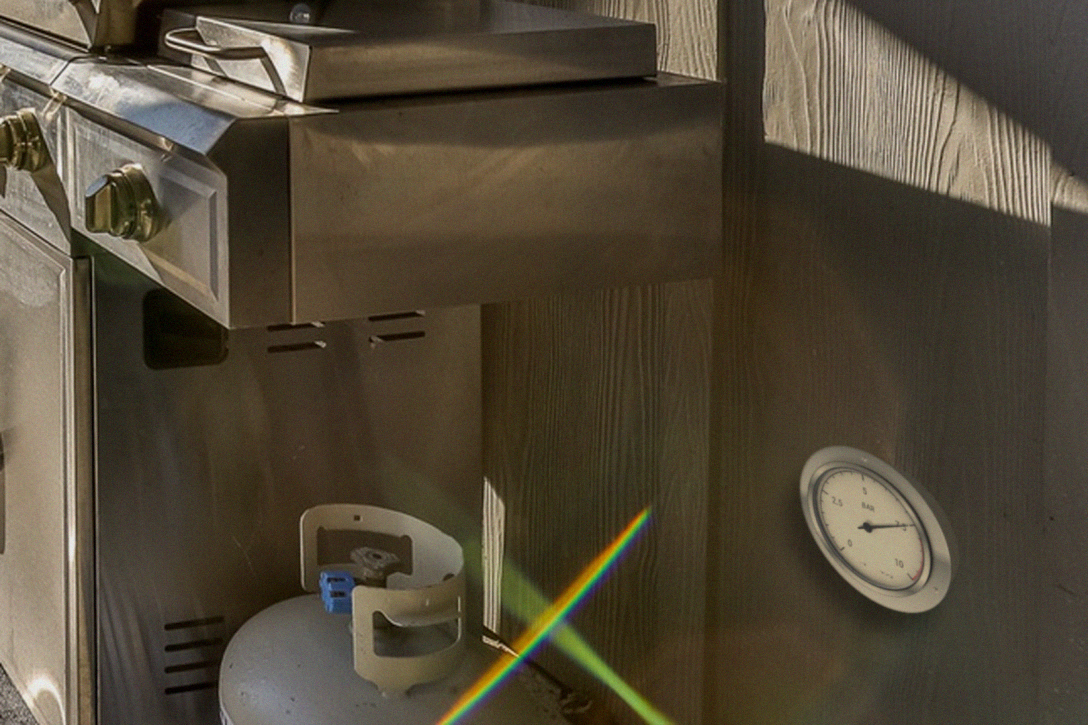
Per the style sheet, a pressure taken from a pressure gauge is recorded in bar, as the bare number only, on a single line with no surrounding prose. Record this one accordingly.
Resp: 7.5
